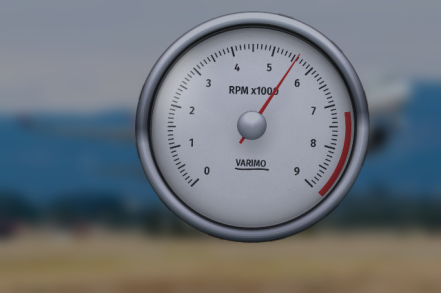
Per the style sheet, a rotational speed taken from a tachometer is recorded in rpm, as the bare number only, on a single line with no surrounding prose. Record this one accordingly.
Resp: 5600
